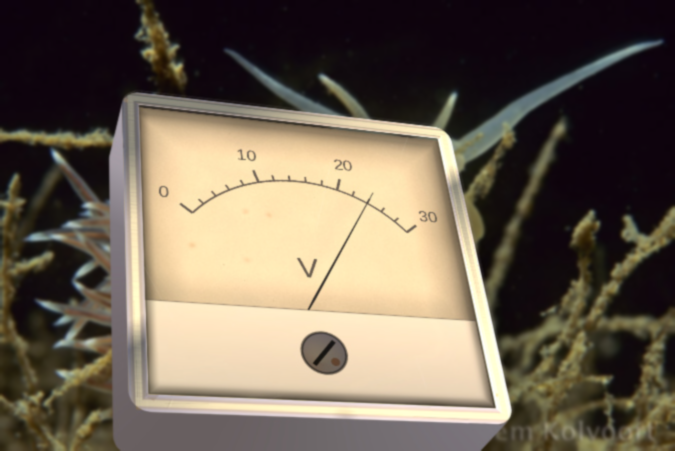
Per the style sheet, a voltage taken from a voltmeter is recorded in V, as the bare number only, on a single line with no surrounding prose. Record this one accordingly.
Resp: 24
